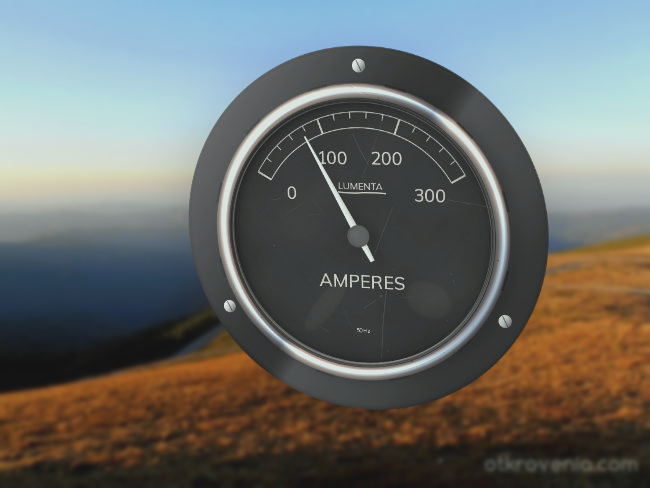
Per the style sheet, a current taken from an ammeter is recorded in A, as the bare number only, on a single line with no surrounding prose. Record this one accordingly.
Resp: 80
